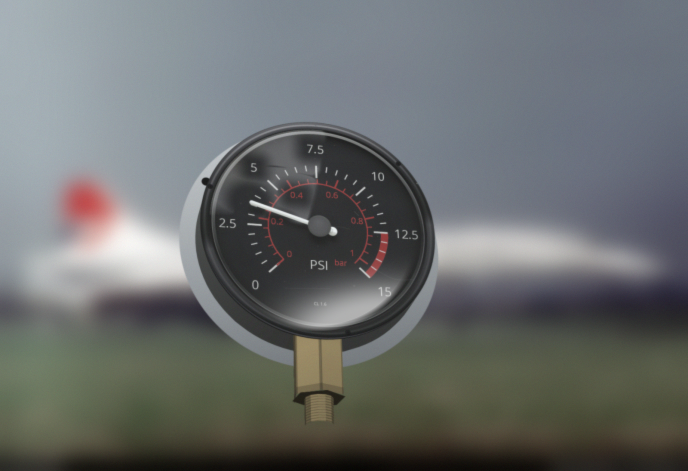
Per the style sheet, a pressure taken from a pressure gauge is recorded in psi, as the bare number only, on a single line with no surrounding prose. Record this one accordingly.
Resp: 3.5
